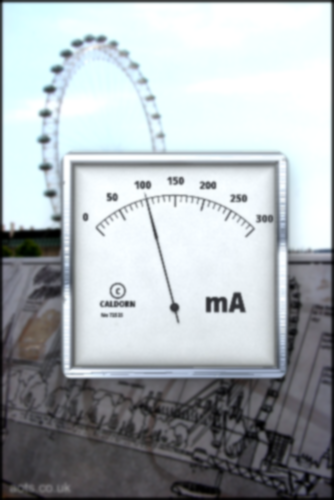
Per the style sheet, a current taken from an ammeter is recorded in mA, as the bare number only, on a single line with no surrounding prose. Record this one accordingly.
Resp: 100
